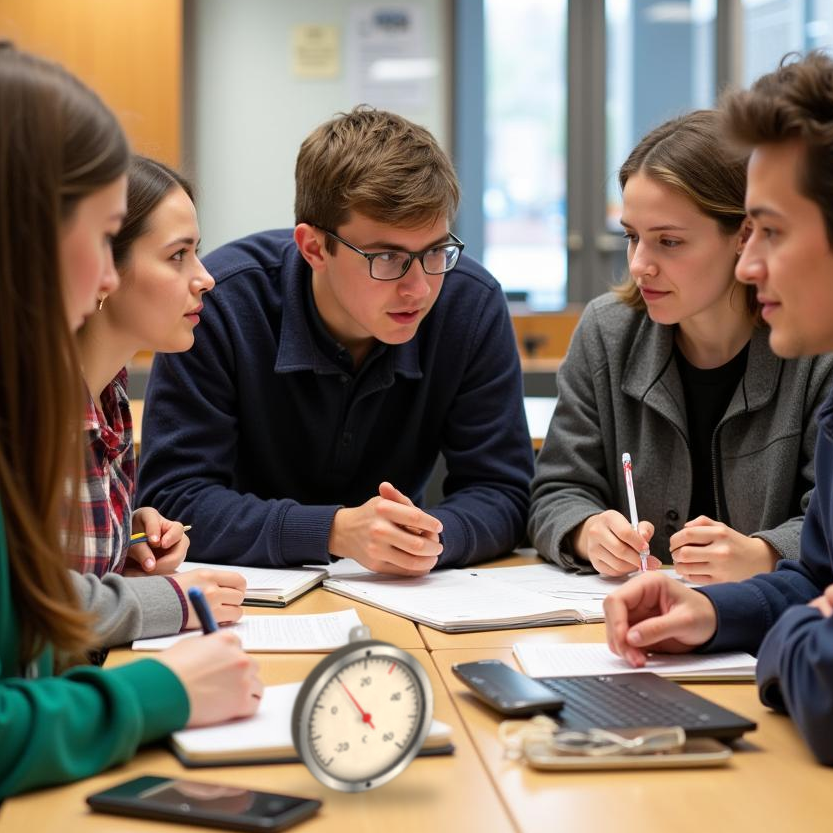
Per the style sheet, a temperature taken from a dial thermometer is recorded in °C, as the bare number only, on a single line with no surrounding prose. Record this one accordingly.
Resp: 10
